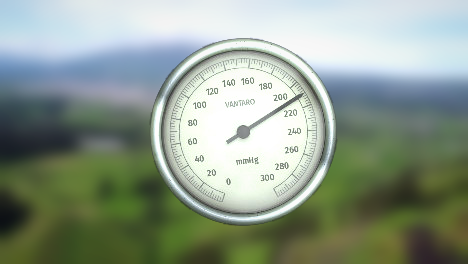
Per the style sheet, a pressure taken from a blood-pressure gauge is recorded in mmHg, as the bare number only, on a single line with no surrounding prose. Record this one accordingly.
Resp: 210
